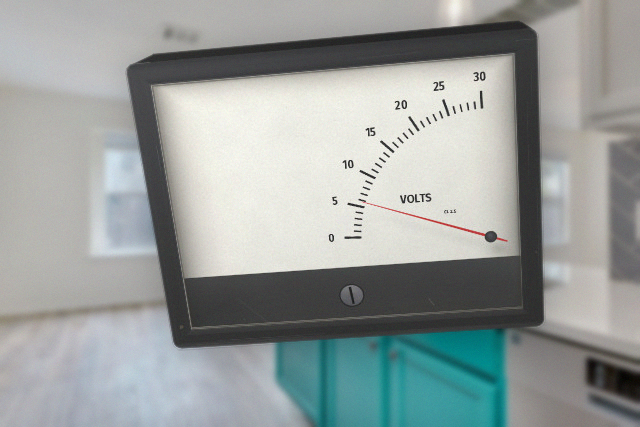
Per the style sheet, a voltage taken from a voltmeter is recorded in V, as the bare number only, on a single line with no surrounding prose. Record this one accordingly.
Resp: 6
